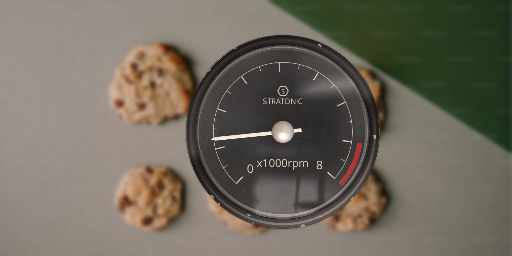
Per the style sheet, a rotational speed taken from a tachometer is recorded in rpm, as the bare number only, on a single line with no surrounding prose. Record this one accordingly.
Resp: 1250
